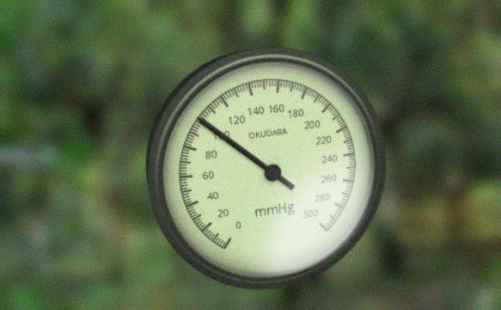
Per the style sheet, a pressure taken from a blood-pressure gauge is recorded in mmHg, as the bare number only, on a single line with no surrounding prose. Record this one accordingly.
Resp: 100
